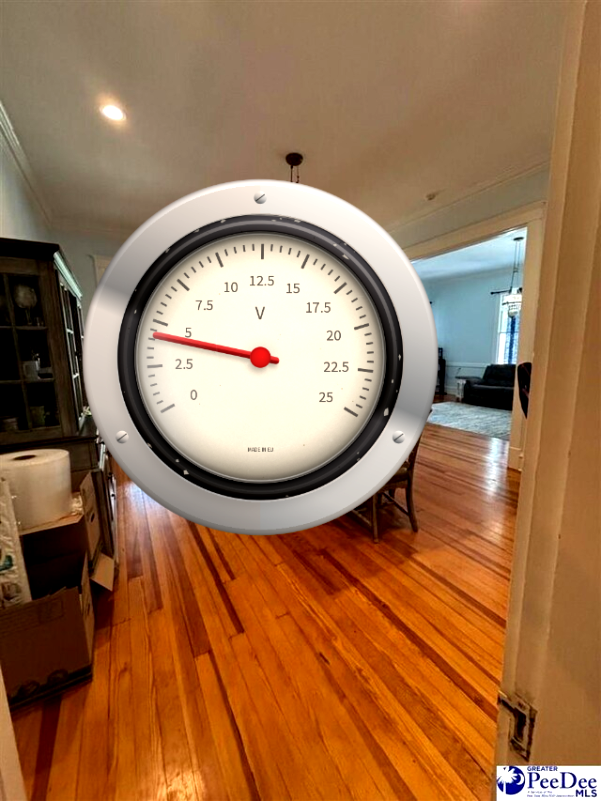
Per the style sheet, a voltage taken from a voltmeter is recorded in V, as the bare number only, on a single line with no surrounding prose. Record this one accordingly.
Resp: 4.25
